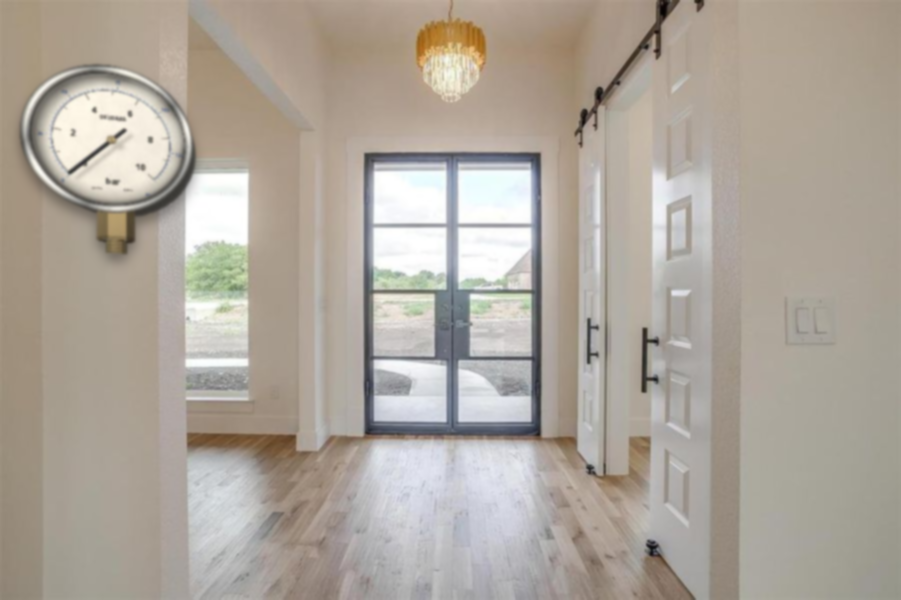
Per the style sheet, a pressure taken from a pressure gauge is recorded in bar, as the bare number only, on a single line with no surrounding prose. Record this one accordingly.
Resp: 0
